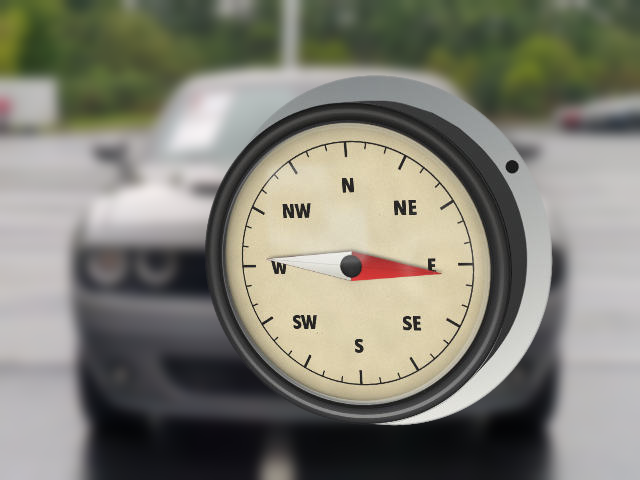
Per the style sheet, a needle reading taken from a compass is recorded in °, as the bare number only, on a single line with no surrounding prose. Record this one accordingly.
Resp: 95
